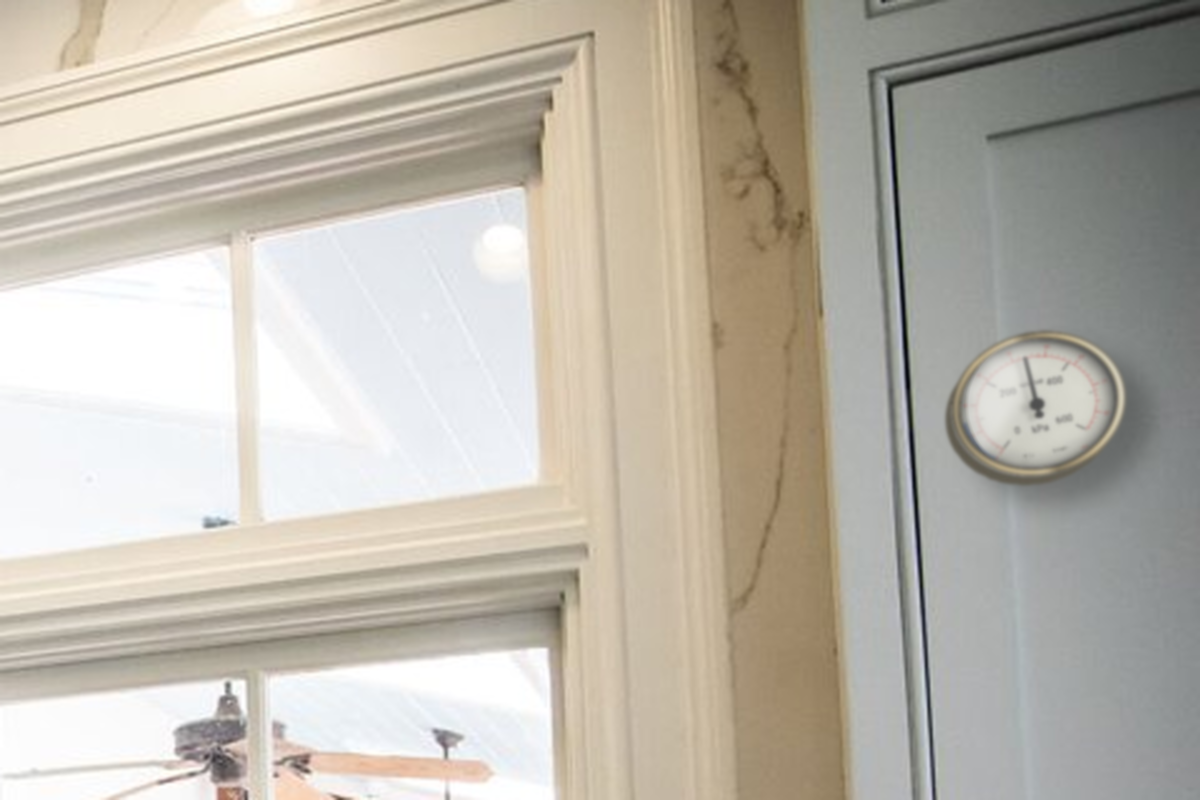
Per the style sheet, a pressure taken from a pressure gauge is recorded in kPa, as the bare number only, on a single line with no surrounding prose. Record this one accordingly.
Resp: 300
